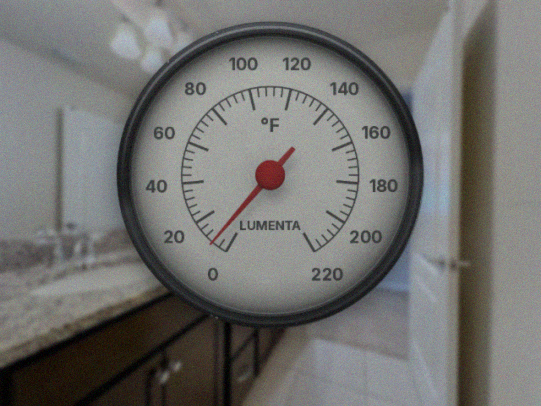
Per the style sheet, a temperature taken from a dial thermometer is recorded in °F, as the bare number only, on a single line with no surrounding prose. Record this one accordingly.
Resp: 8
